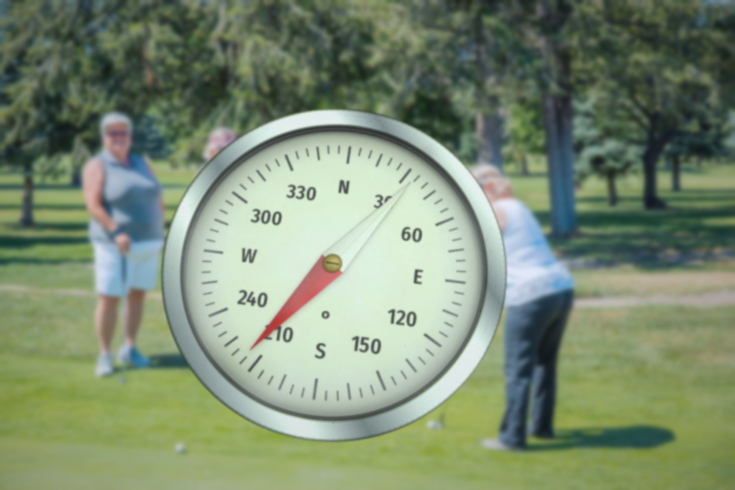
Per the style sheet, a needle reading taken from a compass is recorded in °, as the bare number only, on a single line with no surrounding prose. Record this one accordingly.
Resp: 215
